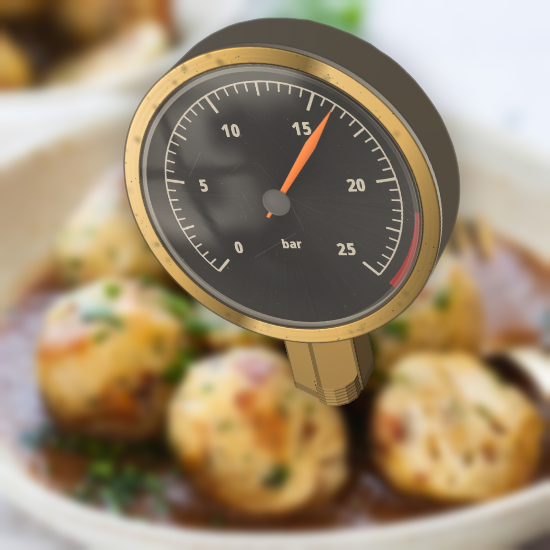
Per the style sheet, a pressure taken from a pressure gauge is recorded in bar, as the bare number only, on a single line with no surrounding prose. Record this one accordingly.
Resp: 16
